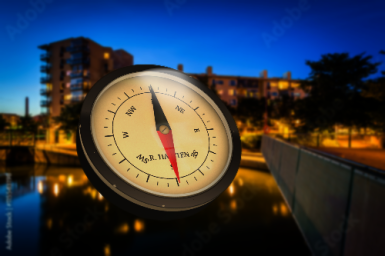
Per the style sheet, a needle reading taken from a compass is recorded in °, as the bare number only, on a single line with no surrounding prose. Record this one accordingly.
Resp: 180
